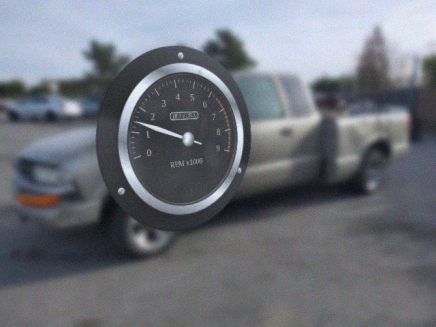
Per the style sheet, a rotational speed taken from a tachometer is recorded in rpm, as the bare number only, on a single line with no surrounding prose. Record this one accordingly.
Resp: 1400
